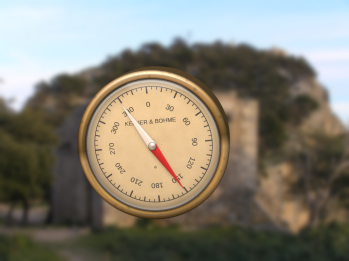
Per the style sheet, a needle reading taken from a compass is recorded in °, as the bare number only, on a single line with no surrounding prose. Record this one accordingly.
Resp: 150
